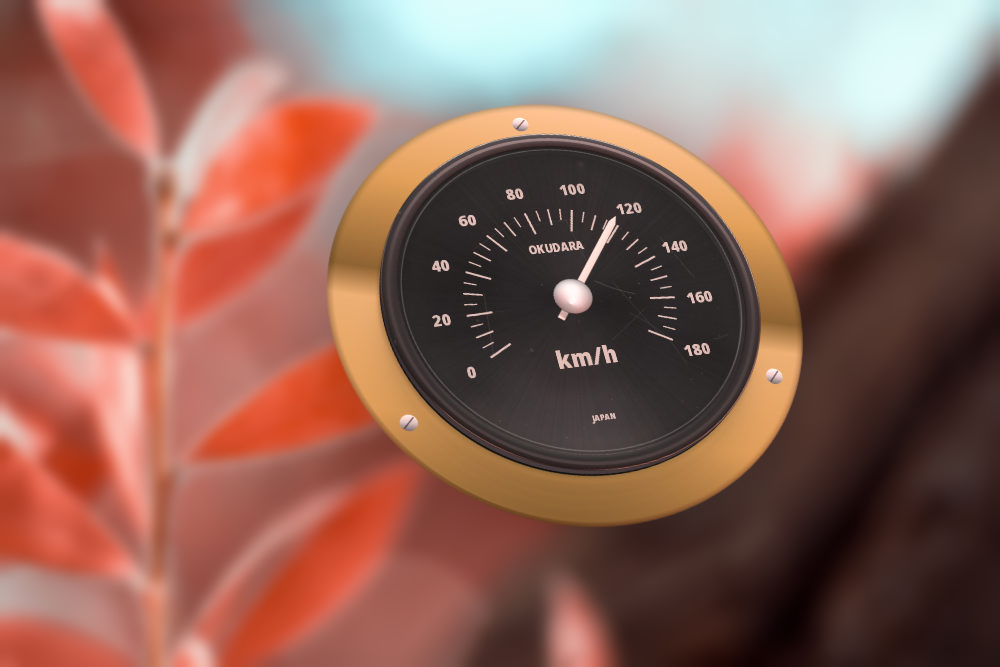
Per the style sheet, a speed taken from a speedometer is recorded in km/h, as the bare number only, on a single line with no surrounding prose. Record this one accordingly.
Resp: 117.5
